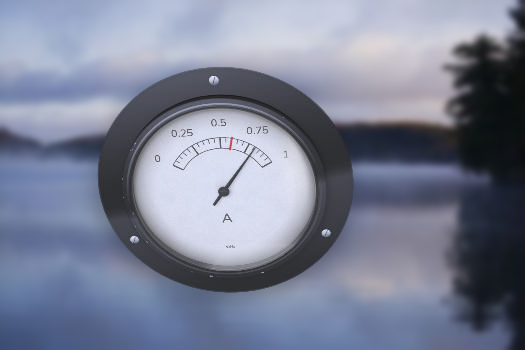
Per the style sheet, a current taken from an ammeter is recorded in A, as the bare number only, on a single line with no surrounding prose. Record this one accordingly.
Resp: 0.8
